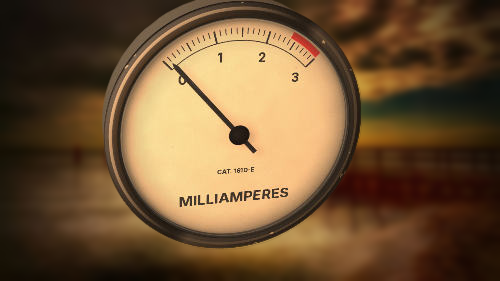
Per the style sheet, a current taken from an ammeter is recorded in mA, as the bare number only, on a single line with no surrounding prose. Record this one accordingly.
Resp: 0.1
